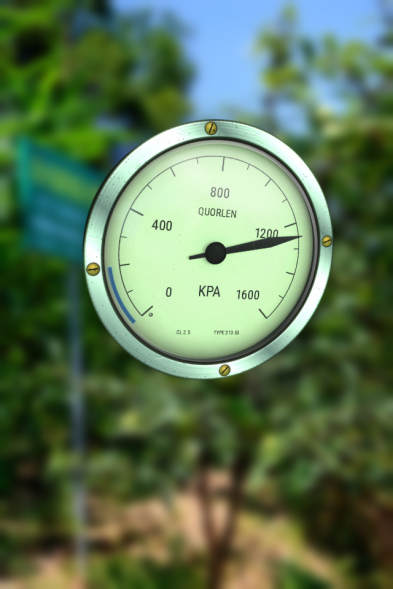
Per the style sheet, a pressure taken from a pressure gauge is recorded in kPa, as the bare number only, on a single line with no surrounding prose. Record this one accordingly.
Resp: 1250
